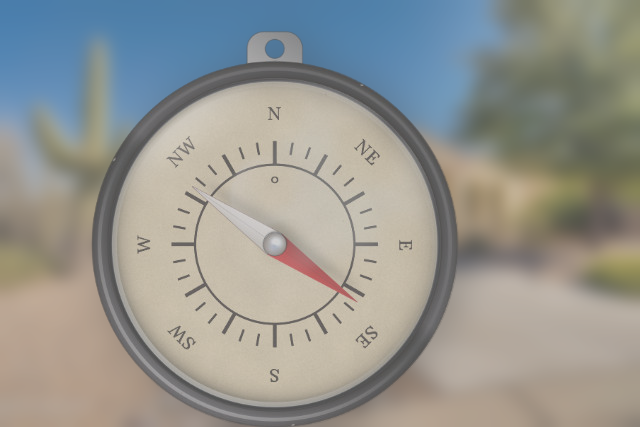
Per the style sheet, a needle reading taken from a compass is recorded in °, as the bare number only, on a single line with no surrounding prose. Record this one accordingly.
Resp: 125
